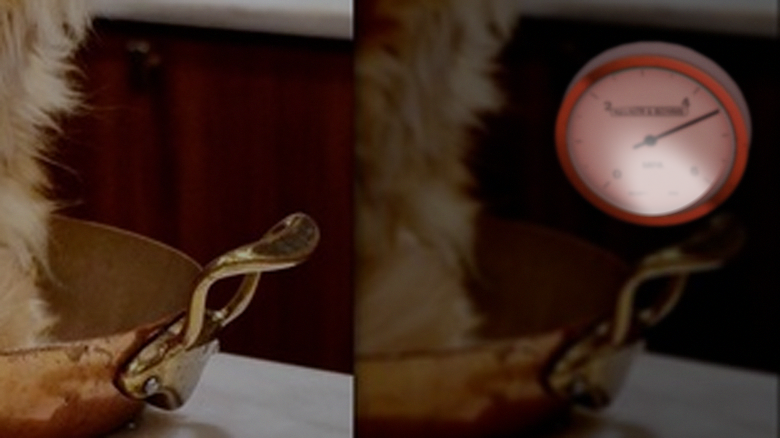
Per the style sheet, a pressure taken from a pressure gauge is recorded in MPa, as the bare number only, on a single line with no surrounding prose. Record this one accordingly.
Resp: 4.5
